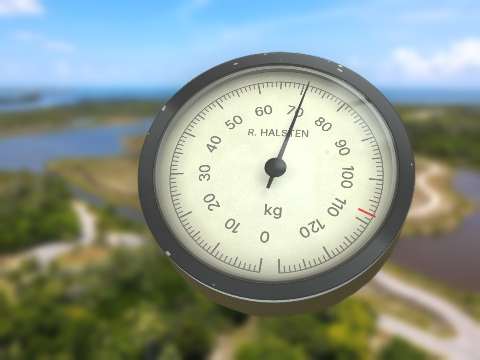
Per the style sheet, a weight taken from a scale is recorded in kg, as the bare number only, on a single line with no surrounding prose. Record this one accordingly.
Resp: 71
